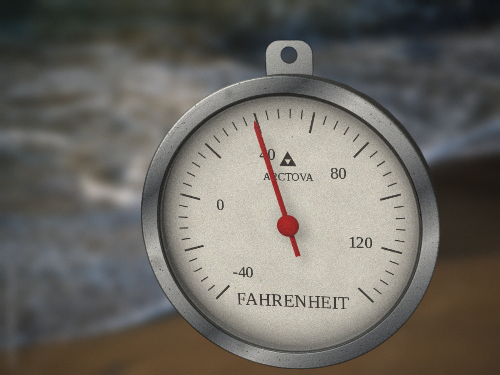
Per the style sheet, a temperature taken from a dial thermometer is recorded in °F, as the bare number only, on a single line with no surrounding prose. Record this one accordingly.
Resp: 40
